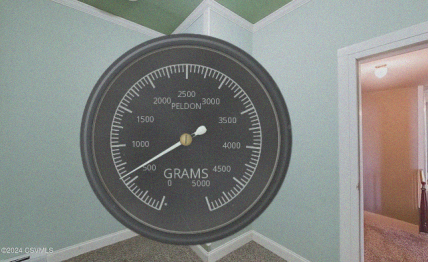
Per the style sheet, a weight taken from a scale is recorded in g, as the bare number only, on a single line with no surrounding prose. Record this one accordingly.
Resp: 600
